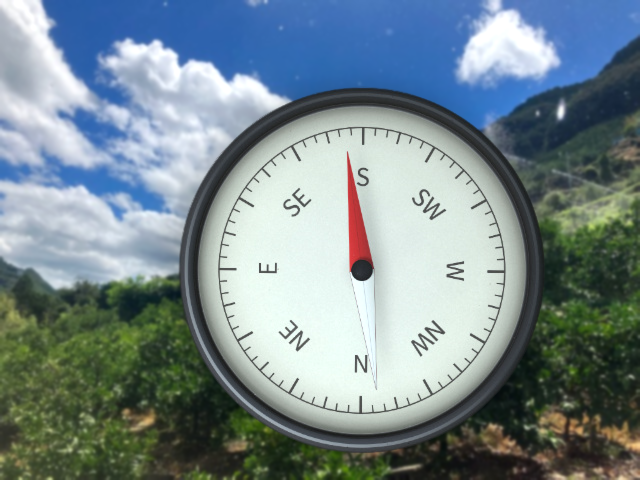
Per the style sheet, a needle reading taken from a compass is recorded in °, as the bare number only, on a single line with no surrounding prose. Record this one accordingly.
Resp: 172.5
